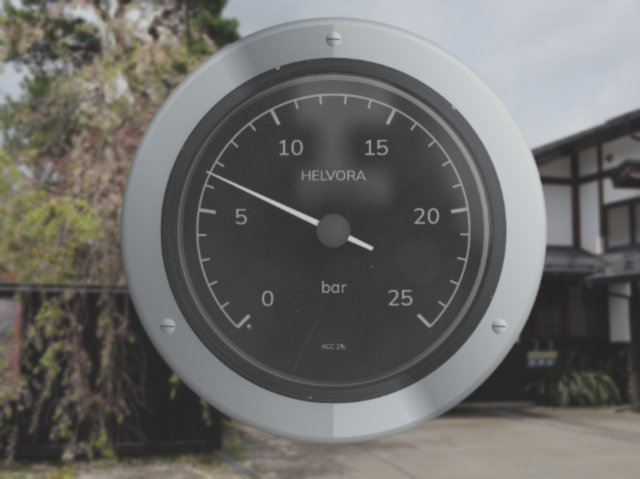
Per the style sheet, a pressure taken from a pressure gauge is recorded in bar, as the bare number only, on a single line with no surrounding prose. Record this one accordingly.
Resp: 6.5
